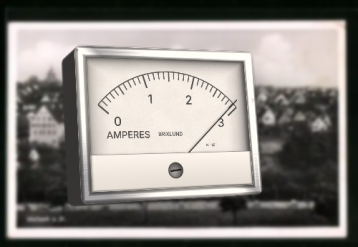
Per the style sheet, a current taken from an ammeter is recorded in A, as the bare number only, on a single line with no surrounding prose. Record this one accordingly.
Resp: 2.9
